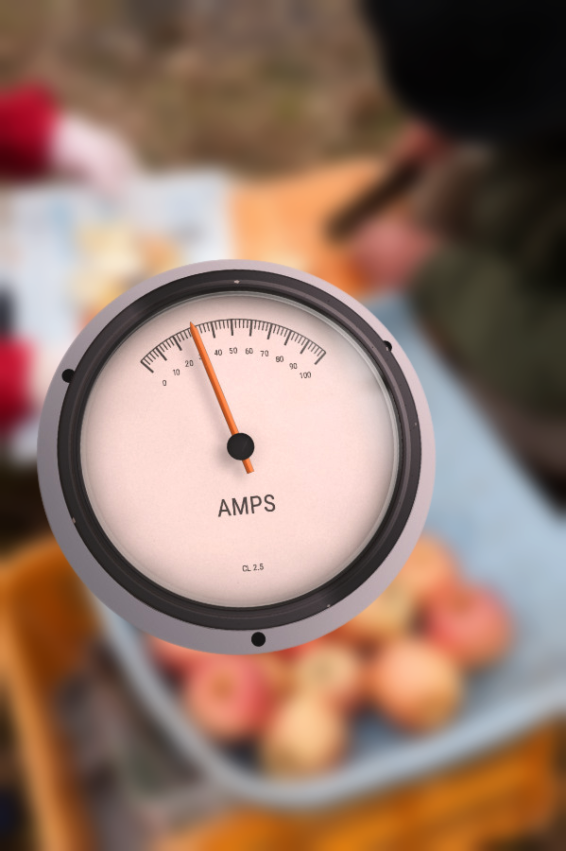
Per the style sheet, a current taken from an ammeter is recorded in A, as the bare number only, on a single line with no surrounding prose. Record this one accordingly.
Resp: 30
